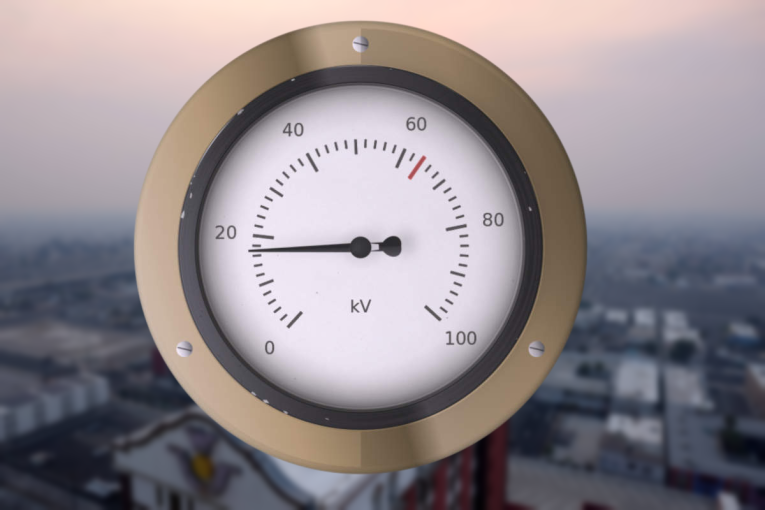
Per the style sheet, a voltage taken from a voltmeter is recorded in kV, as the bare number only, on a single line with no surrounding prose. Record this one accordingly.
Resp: 17
